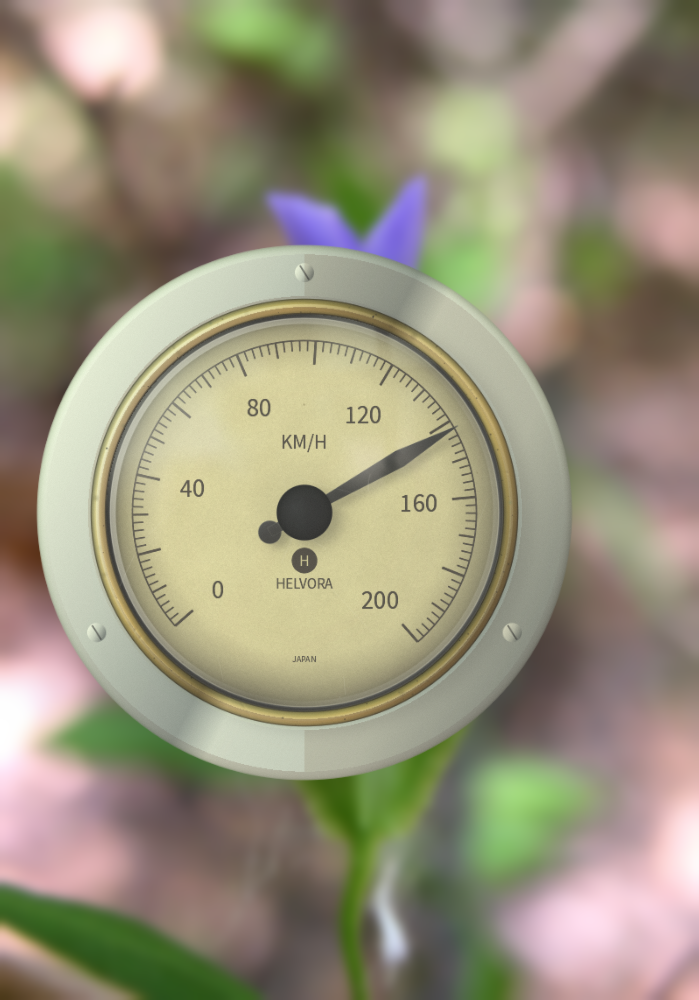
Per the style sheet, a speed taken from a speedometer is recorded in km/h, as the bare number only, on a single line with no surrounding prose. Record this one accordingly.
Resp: 142
